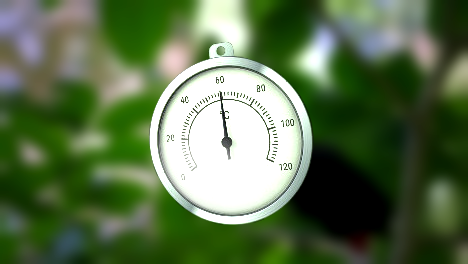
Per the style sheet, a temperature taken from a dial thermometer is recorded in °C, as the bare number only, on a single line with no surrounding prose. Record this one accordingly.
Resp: 60
